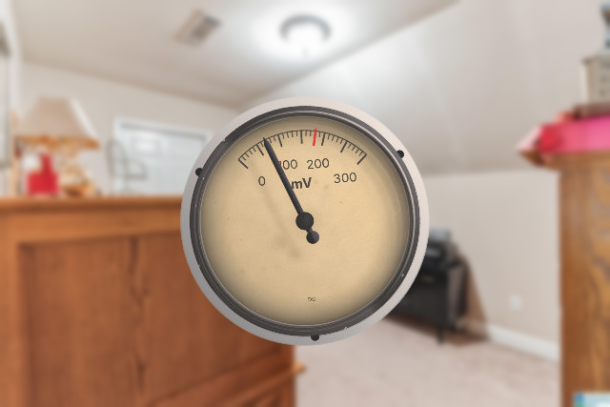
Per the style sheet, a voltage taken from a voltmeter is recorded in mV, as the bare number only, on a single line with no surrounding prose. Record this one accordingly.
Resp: 70
